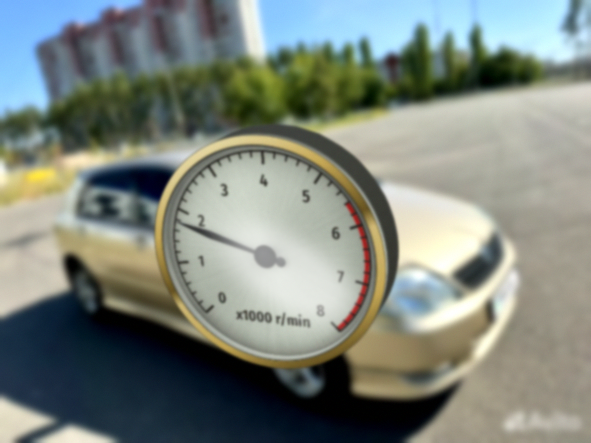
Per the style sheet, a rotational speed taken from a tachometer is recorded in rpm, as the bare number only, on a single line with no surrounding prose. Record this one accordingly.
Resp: 1800
